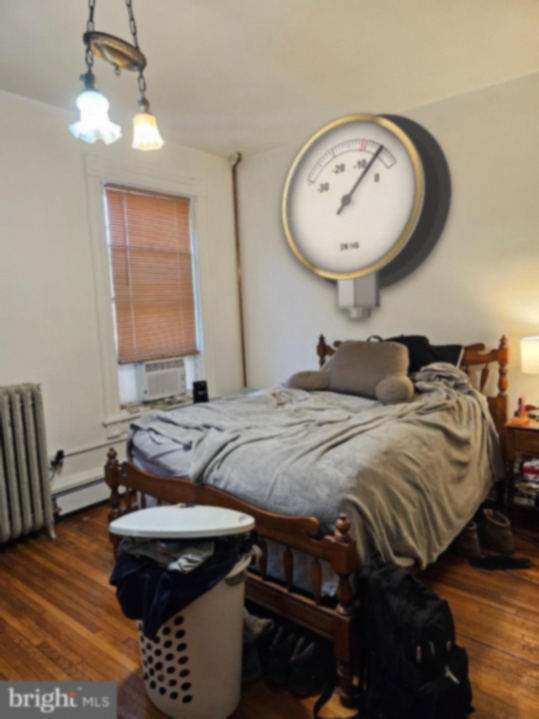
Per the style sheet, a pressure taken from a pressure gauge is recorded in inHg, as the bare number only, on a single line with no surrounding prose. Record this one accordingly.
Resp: -5
